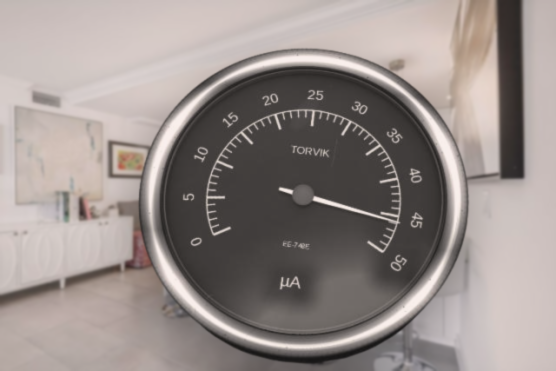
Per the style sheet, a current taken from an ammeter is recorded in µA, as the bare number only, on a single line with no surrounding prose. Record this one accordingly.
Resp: 46
